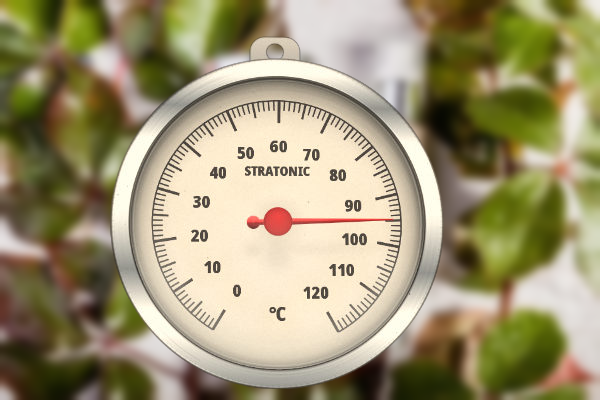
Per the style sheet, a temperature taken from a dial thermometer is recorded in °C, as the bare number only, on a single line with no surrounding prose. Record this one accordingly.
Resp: 95
